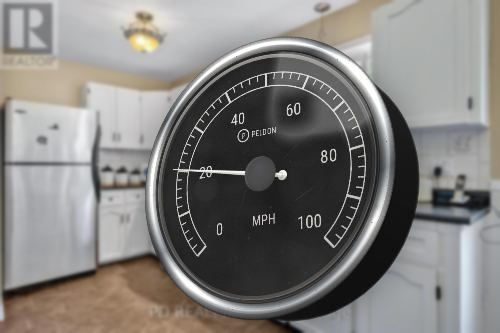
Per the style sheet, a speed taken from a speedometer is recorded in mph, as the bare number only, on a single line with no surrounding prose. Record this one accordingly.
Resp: 20
